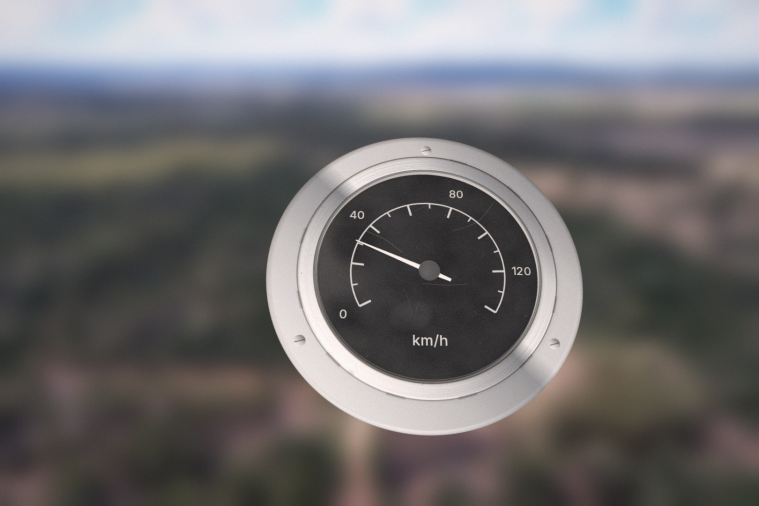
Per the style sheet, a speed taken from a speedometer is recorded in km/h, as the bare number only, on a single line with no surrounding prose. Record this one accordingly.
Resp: 30
